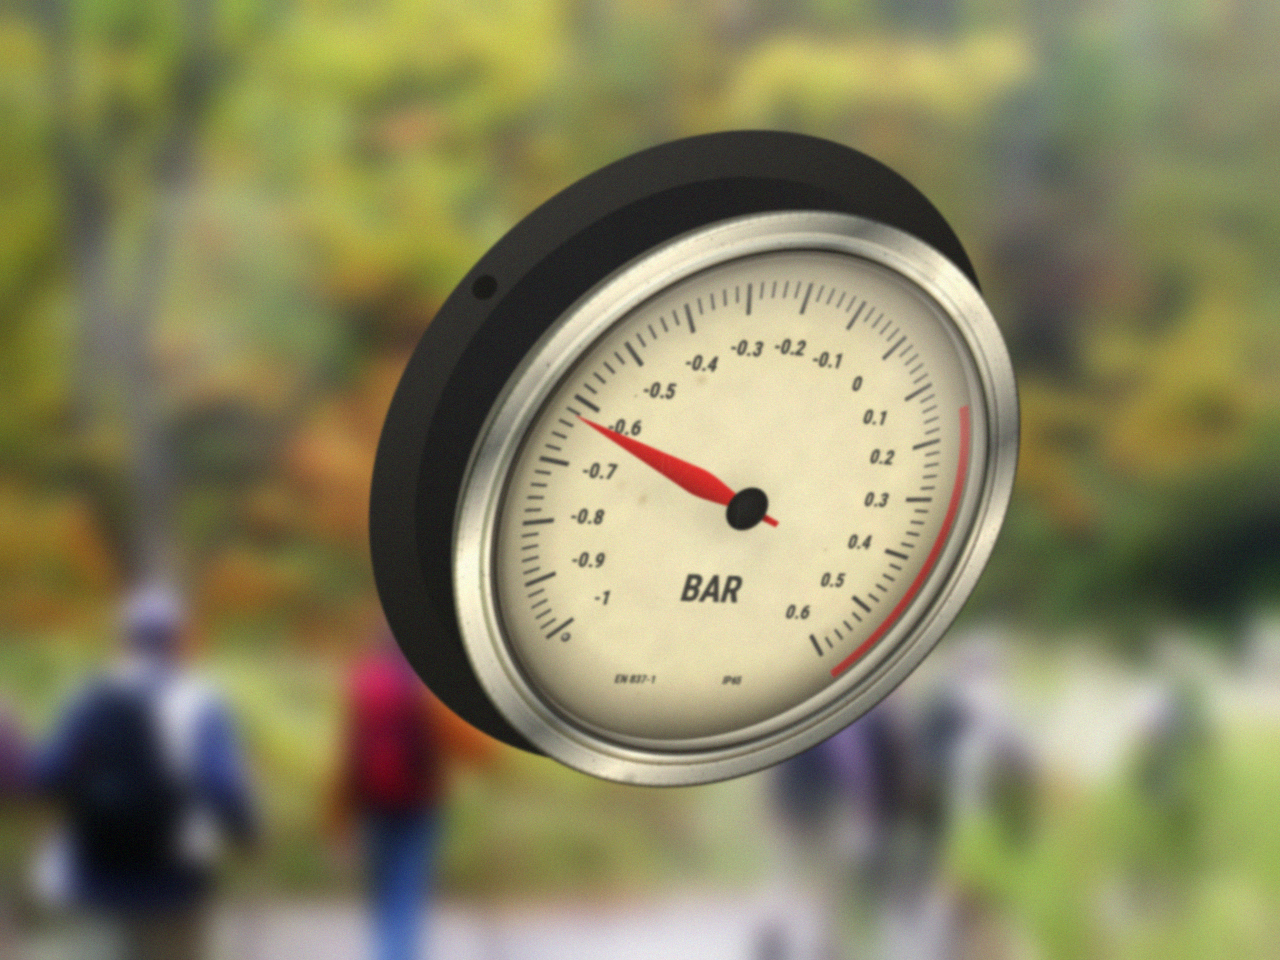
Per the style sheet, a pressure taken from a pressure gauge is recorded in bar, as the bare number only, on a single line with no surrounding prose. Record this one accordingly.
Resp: -0.62
